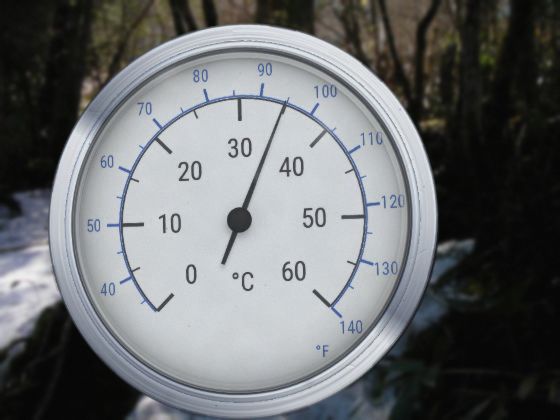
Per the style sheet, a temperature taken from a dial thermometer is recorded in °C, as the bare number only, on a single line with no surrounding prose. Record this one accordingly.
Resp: 35
